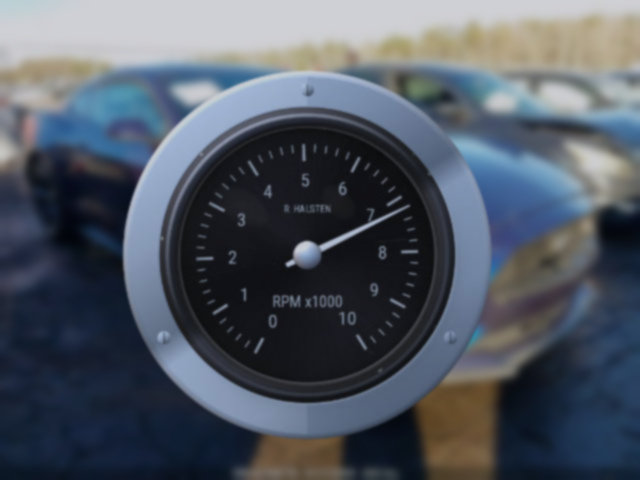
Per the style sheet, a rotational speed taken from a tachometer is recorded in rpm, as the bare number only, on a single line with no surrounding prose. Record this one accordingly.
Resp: 7200
